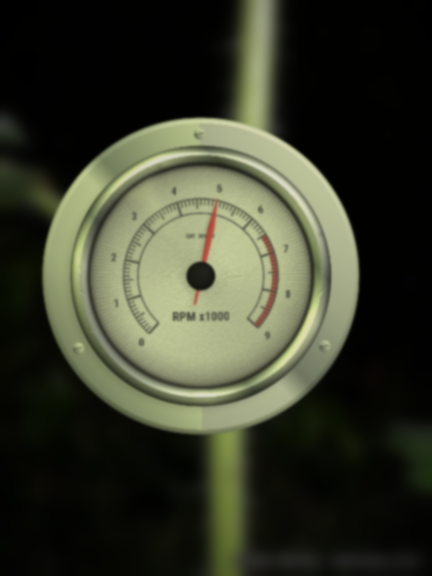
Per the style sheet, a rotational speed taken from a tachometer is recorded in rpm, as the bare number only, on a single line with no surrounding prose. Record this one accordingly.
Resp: 5000
